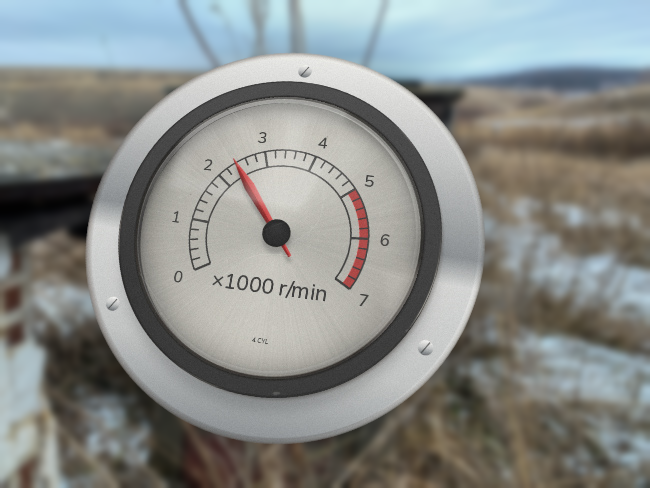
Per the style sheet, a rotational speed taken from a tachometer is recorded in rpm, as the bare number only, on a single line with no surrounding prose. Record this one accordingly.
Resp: 2400
